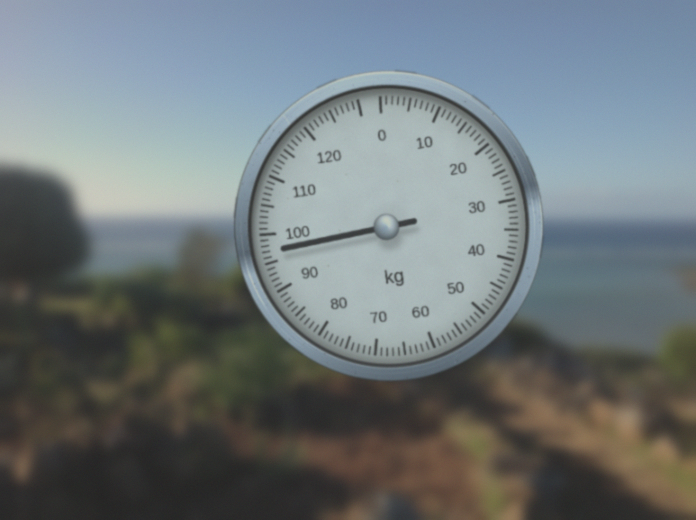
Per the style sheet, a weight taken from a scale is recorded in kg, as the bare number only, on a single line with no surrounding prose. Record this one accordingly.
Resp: 97
